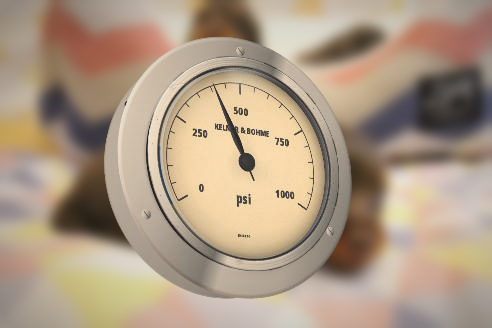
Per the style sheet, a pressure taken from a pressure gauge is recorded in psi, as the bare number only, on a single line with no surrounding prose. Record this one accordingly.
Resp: 400
